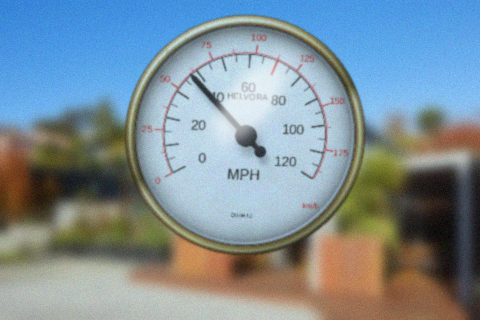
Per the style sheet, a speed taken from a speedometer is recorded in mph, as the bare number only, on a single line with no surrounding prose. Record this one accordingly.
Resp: 37.5
